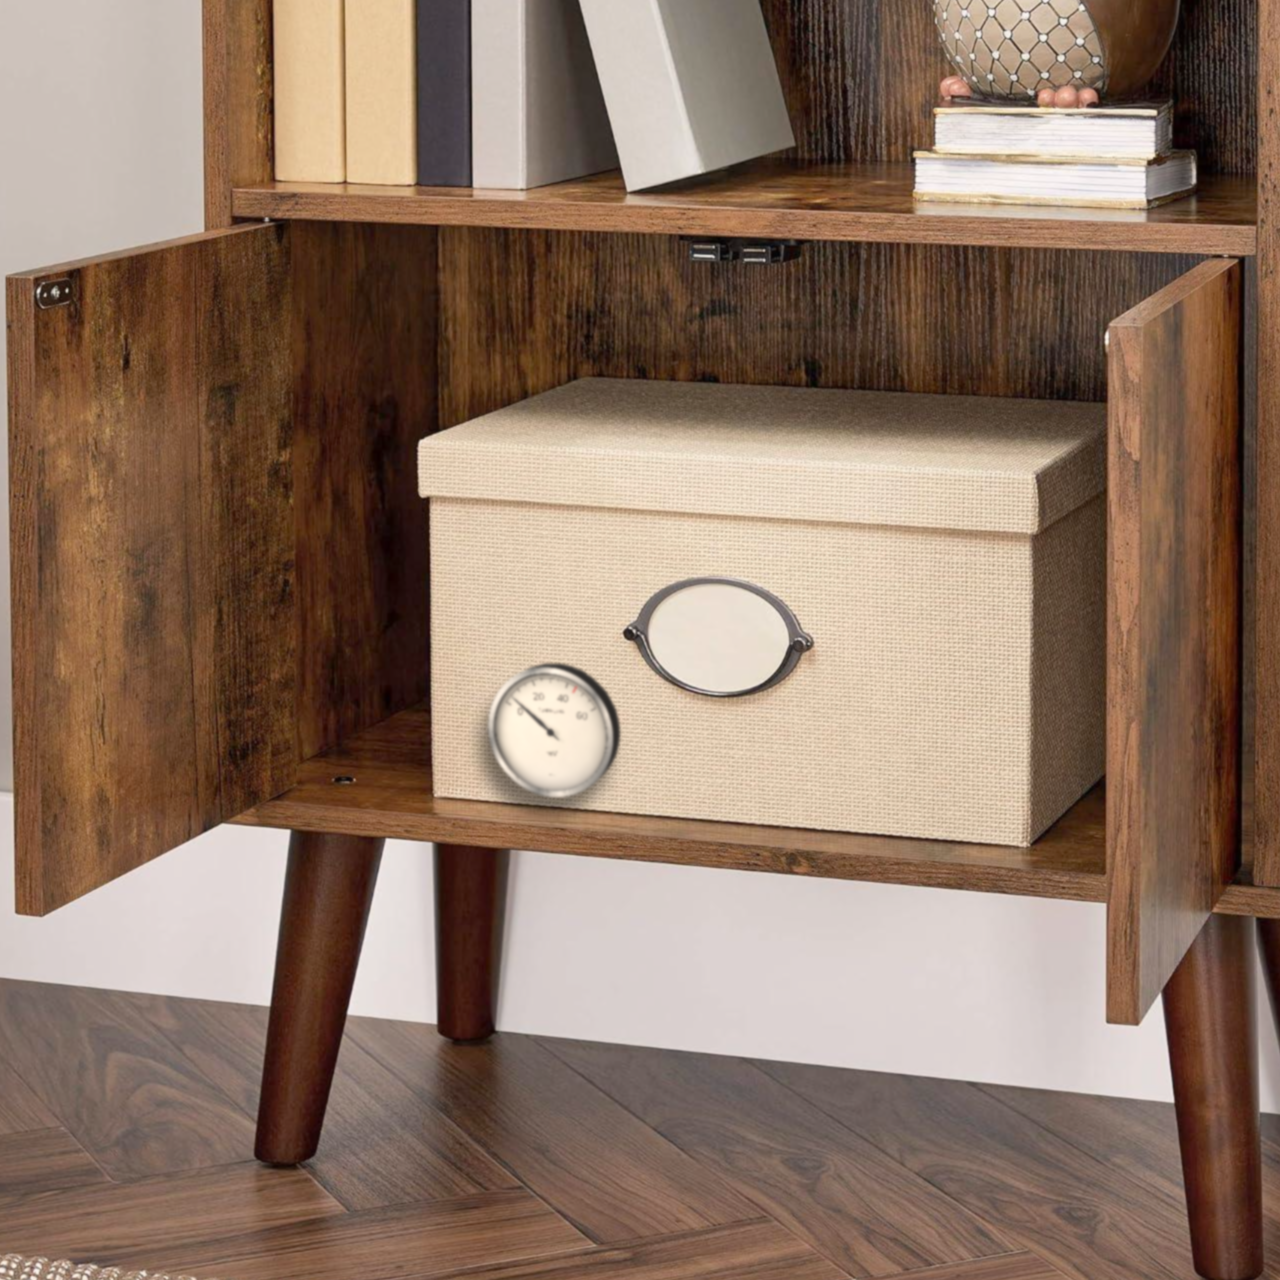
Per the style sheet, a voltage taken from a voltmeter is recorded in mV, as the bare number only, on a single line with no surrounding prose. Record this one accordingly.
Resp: 5
